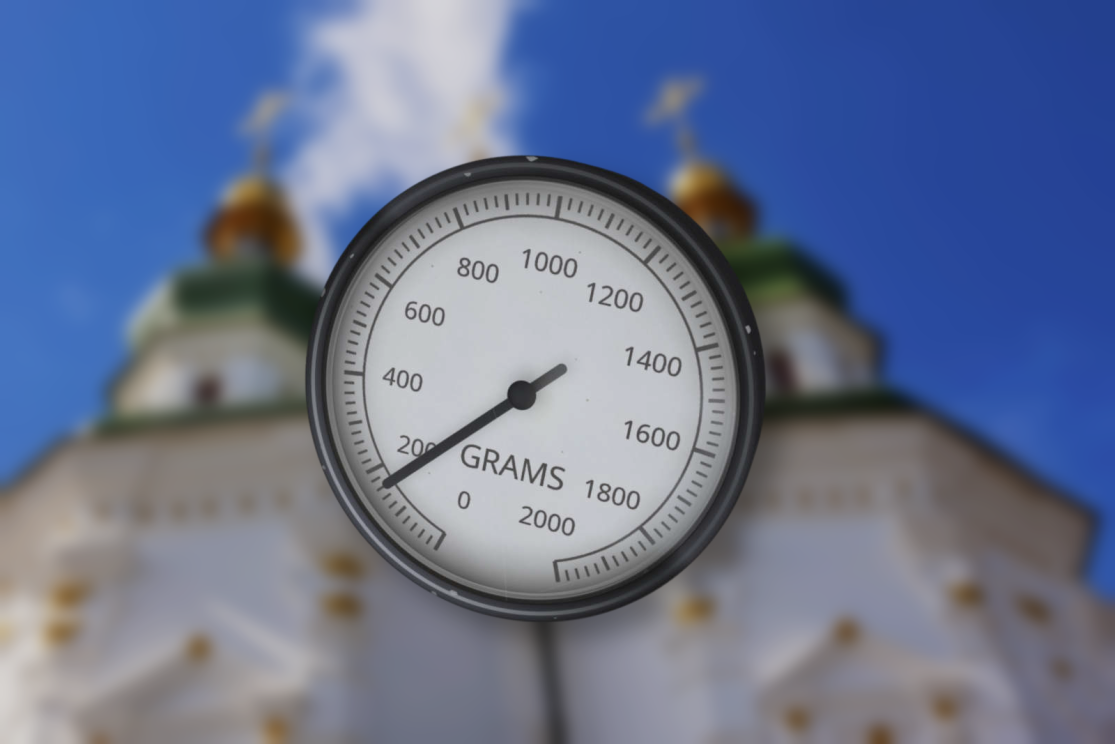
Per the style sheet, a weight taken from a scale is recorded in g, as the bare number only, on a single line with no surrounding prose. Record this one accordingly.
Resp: 160
